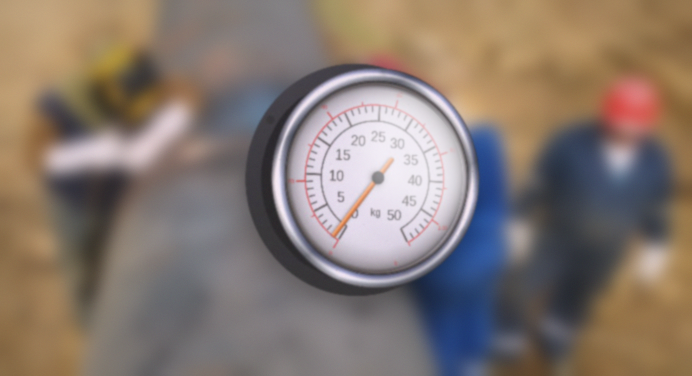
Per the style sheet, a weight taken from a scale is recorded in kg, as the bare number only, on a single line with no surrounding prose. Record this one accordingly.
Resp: 1
